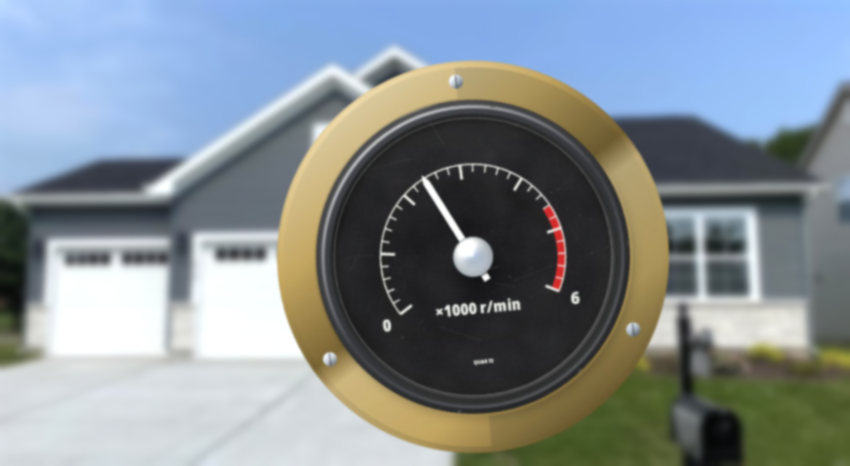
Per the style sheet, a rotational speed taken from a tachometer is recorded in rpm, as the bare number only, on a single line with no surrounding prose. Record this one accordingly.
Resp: 2400
